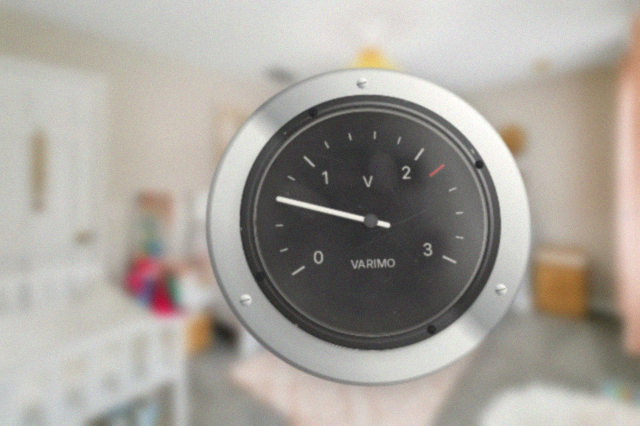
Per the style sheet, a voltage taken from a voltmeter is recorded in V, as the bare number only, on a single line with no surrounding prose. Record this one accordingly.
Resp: 0.6
